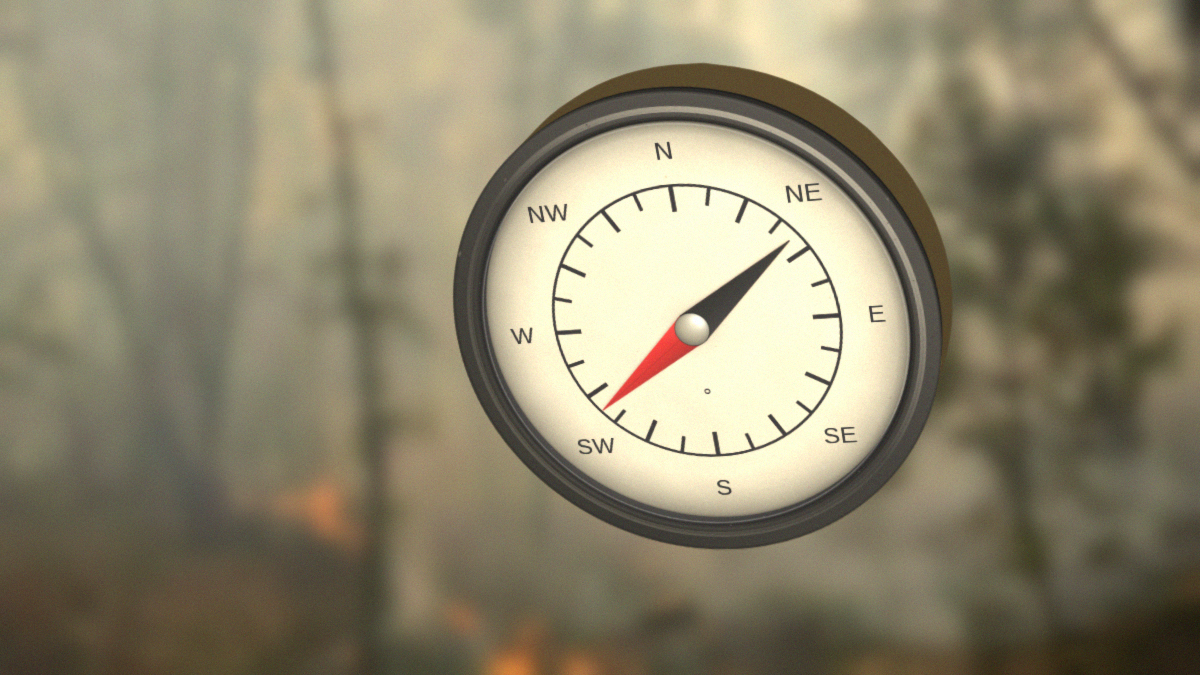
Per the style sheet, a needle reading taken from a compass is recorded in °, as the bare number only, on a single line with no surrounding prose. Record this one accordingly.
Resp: 232.5
